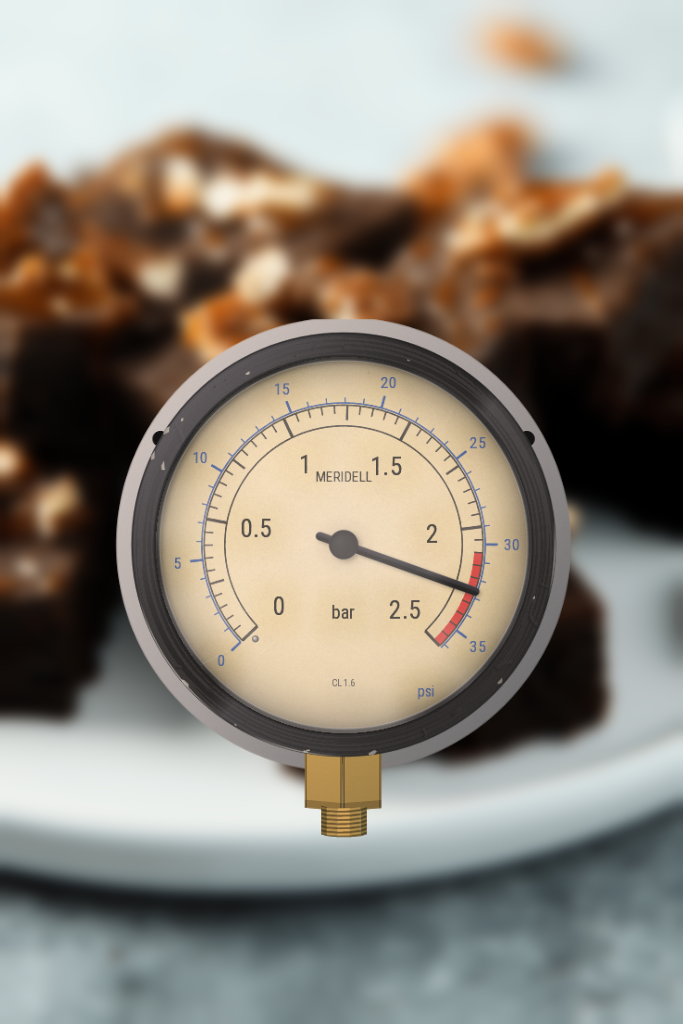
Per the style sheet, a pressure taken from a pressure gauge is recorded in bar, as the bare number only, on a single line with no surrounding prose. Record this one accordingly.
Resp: 2.25
